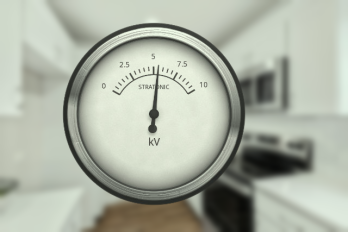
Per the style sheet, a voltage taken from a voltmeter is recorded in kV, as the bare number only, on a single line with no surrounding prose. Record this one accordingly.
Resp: 5.5
